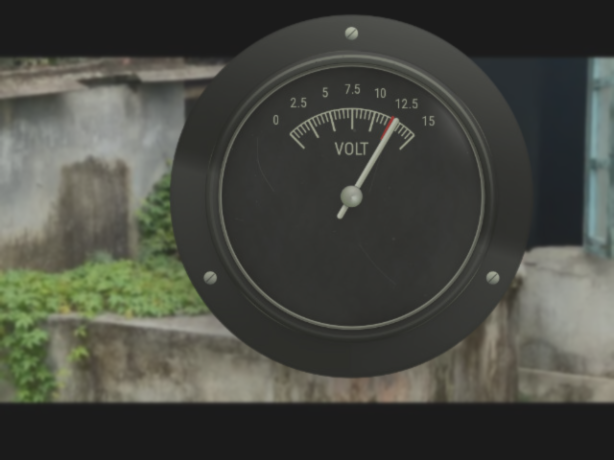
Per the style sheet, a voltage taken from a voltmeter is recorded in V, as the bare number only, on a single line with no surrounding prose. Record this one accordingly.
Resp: 12.5
